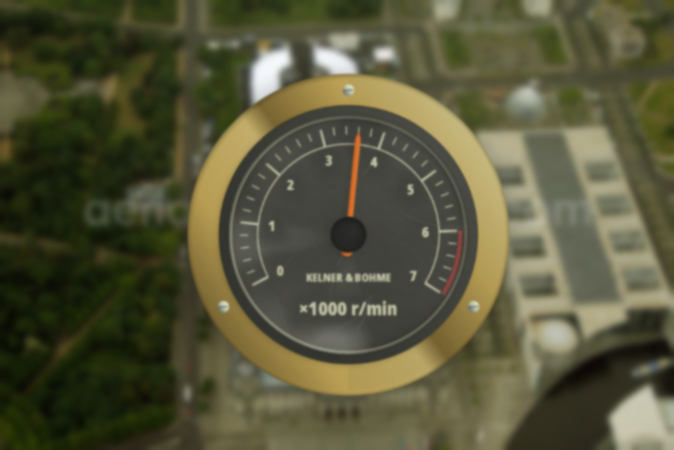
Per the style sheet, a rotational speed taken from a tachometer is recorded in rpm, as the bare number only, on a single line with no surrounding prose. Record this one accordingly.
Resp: 3600
